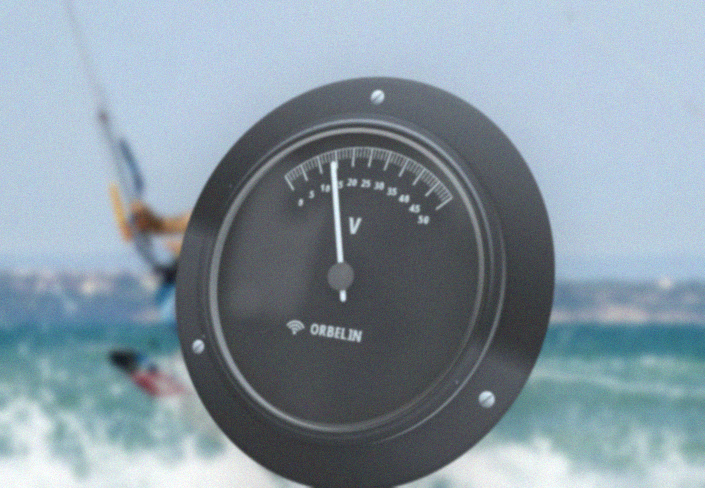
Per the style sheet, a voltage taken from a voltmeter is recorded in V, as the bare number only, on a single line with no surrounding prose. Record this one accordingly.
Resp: 15
